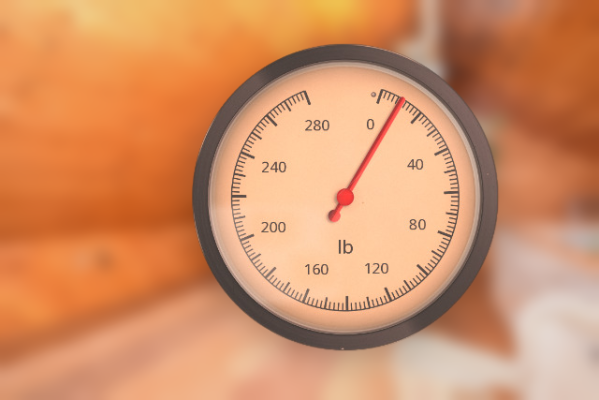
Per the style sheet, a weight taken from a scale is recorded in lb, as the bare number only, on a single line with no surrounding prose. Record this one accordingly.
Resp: 10
